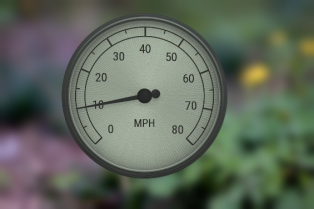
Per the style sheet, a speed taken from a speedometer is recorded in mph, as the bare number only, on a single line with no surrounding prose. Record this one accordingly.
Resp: 10
